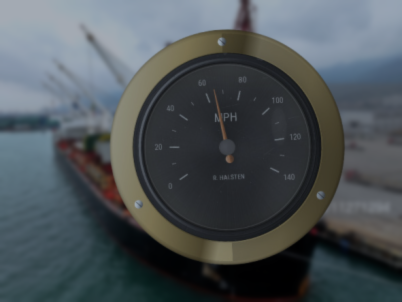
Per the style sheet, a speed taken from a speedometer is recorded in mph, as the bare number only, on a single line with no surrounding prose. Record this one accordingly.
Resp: 65
